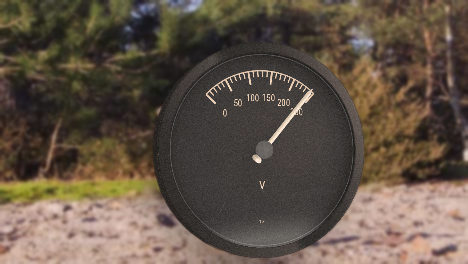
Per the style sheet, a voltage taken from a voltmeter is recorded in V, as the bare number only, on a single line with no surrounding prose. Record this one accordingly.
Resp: 240
